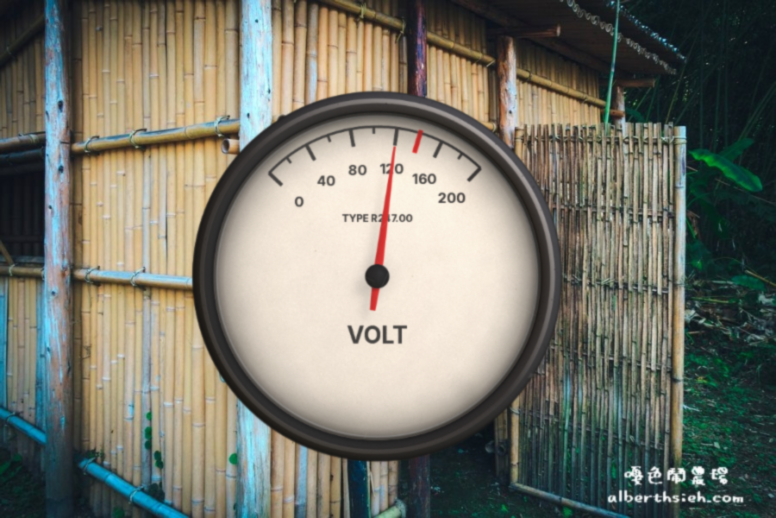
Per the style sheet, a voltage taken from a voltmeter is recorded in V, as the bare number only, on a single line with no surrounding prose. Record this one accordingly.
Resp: 120
